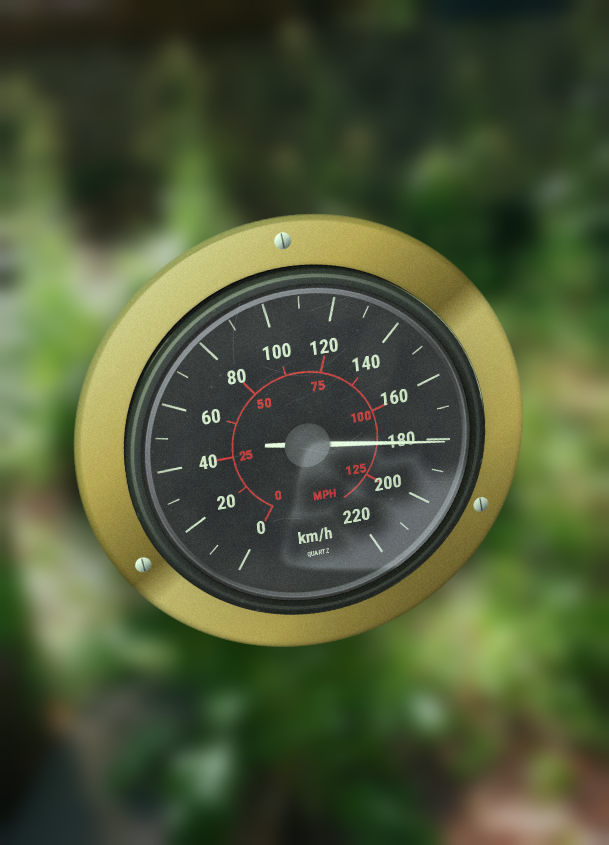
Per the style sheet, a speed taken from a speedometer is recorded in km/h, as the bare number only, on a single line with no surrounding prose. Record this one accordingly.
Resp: 180
